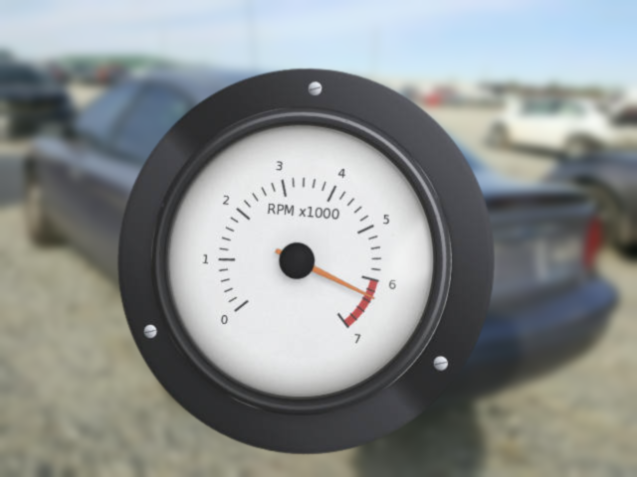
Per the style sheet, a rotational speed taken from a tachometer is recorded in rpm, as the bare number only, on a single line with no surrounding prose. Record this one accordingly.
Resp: 6300
